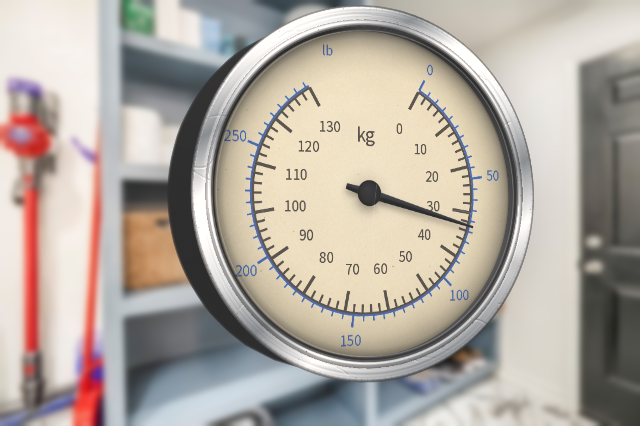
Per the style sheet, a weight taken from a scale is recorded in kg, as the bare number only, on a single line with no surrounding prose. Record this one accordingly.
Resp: 33
